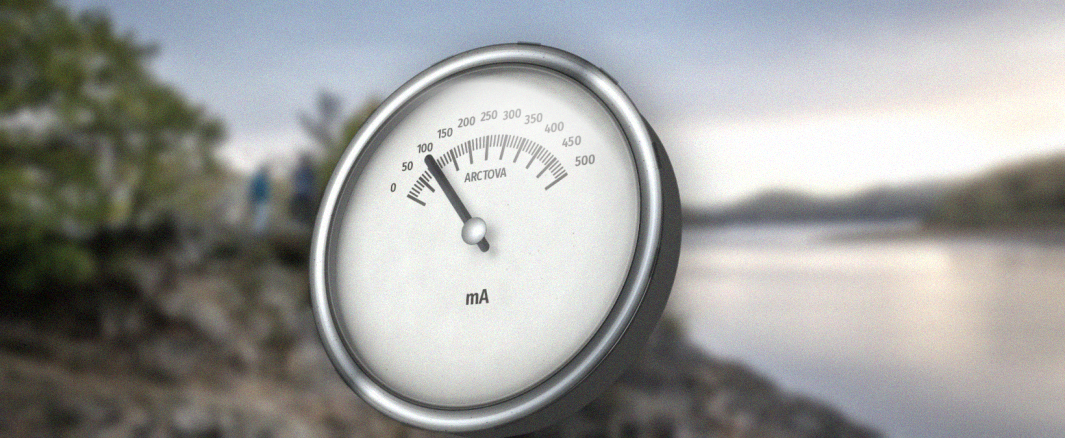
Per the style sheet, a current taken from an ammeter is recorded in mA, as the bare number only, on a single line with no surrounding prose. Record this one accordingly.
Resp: 100
